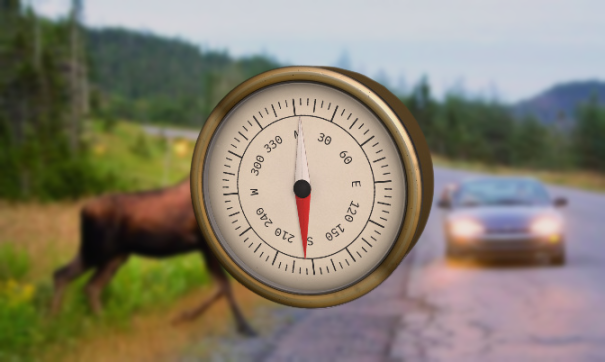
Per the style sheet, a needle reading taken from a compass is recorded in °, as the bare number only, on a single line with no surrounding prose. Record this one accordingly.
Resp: 185
